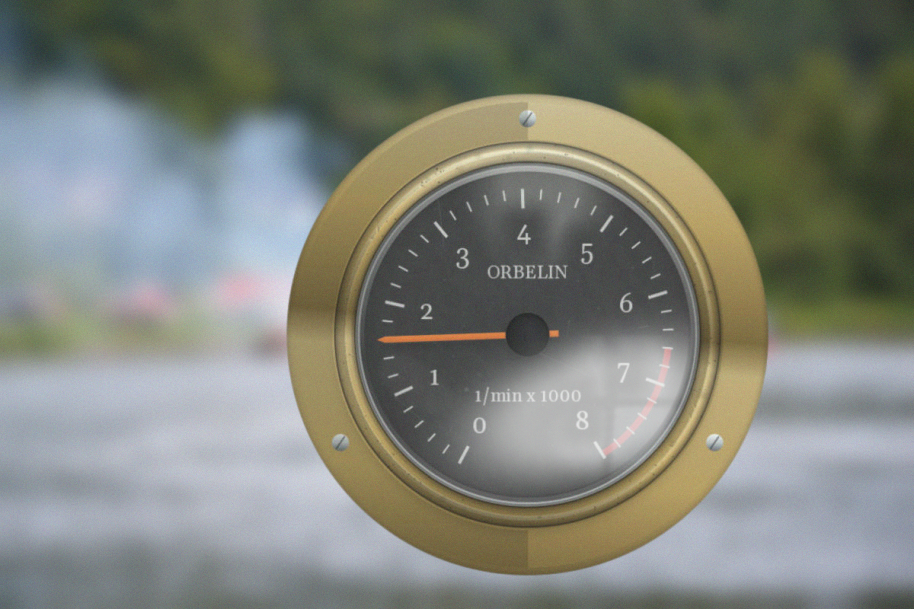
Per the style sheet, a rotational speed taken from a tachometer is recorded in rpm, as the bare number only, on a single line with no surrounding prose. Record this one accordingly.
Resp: 1600
